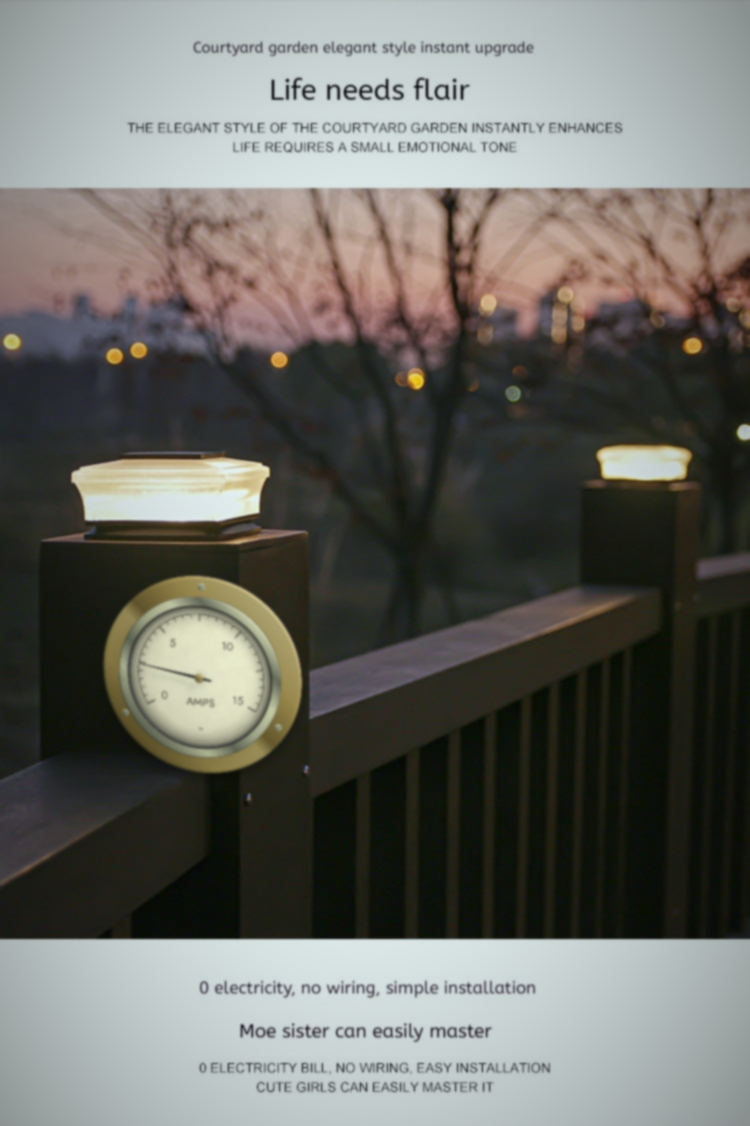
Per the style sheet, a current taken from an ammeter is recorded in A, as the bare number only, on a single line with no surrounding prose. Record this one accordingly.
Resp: 2.5
